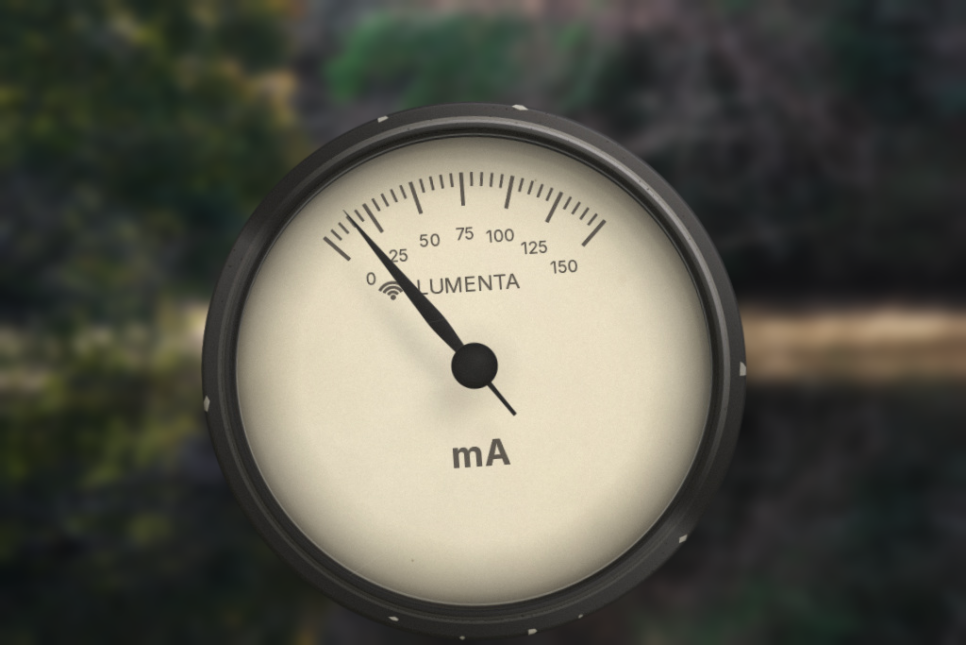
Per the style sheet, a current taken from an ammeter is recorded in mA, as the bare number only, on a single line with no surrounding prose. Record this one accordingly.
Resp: 15
